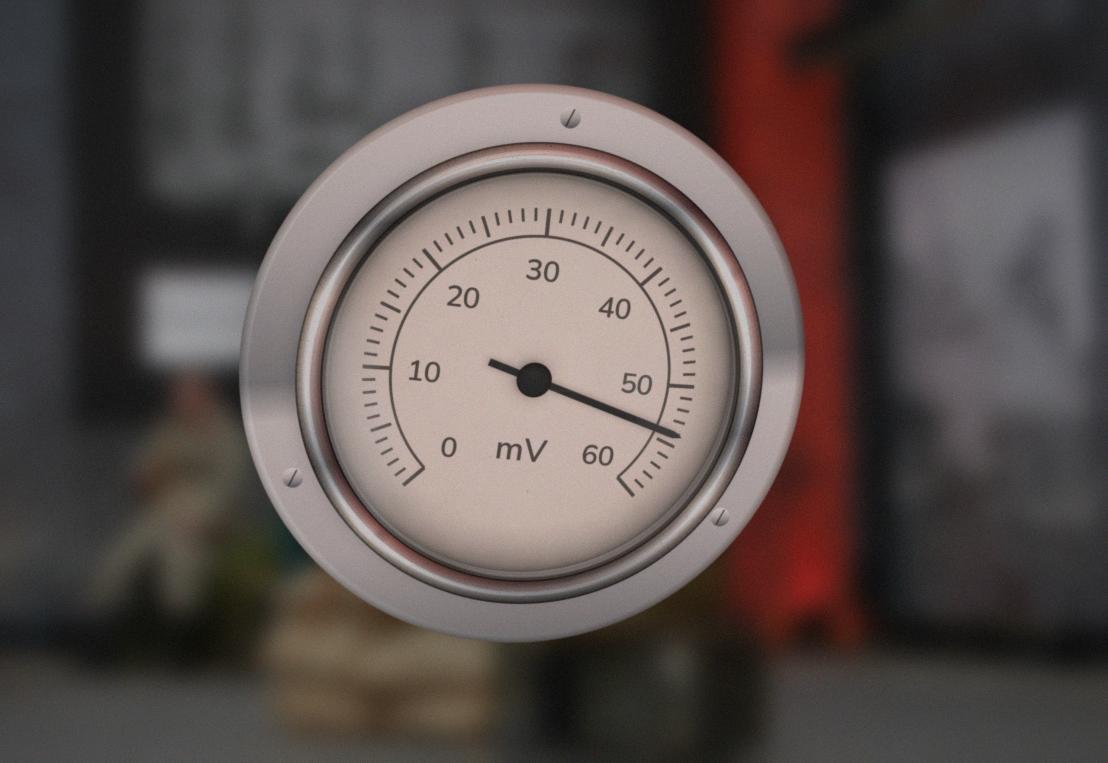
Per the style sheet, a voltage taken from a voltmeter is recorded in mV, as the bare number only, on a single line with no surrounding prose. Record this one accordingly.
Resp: 54
